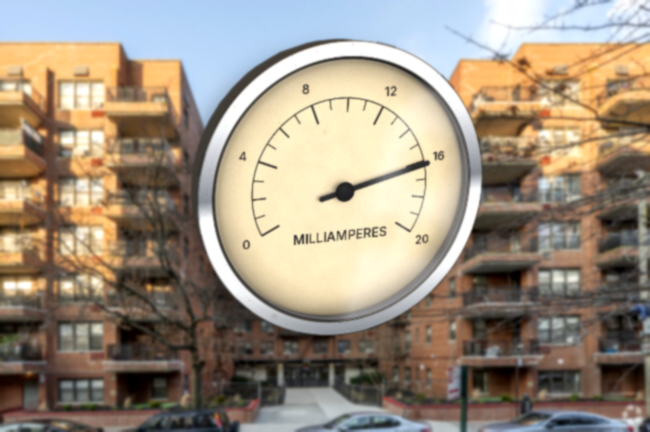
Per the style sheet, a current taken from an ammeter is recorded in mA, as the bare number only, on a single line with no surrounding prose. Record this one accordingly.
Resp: 16
